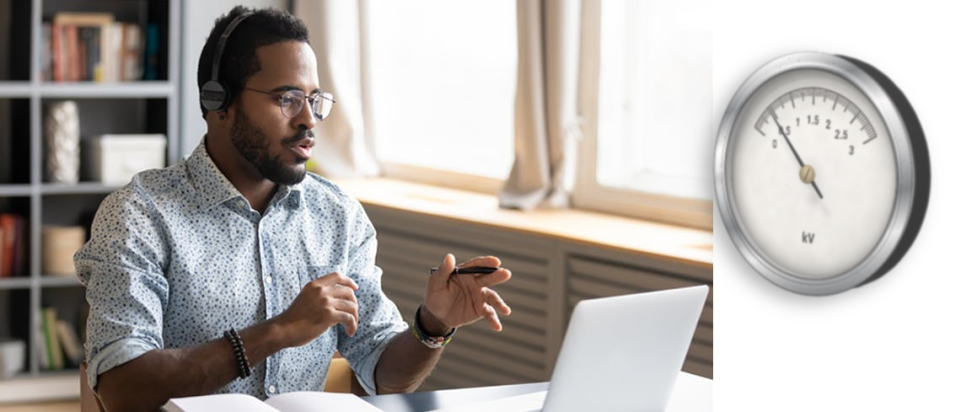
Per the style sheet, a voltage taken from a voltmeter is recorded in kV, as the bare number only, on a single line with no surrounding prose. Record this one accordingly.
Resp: 0.5
